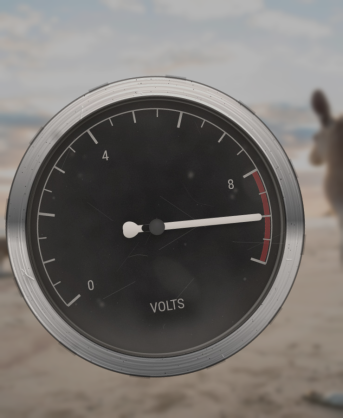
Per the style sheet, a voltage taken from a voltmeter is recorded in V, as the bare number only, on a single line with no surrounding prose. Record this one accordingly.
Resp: 9
